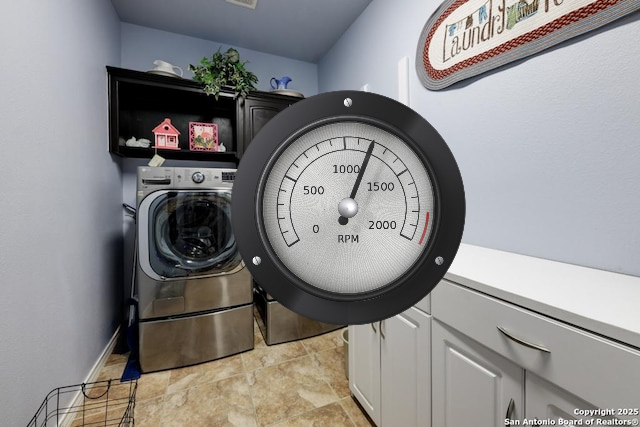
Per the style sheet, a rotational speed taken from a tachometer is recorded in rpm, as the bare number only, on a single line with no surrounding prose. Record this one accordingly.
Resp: 1200
